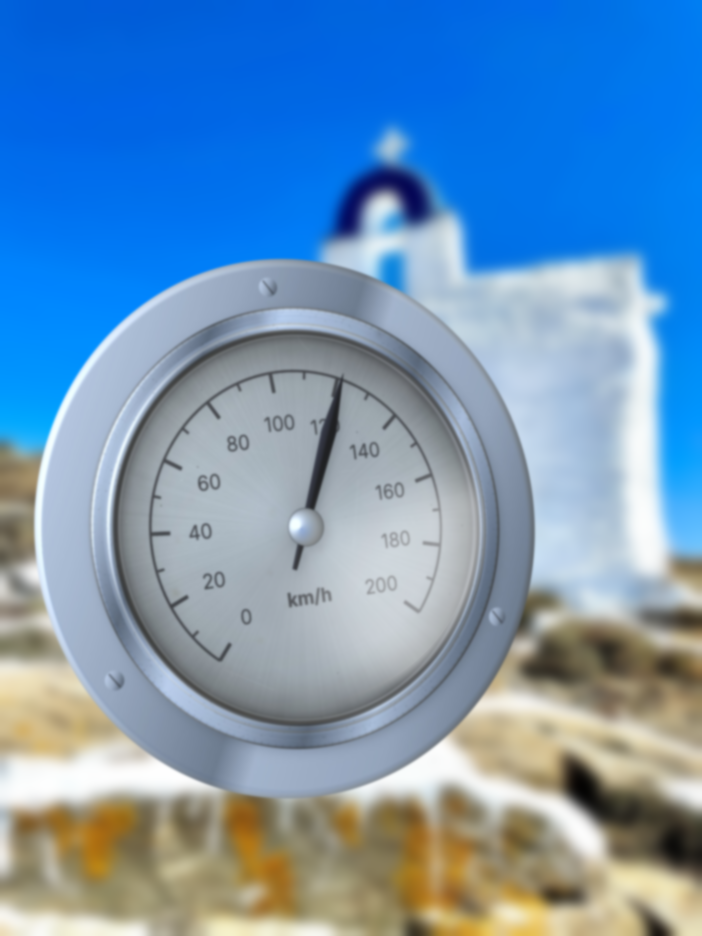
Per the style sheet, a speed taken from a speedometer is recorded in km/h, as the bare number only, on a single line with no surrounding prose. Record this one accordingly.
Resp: 120
